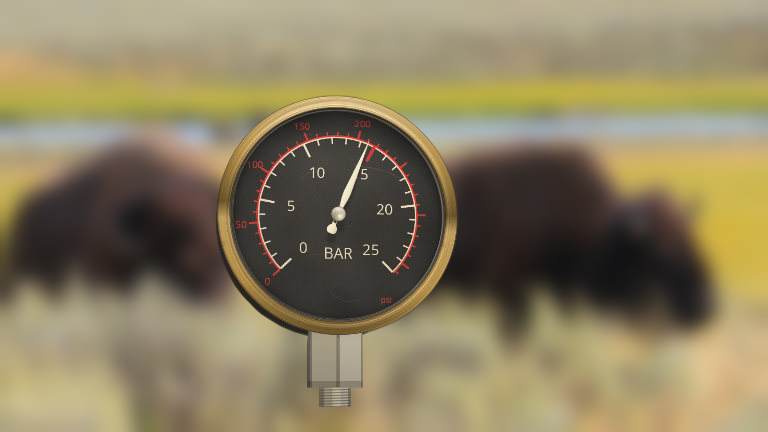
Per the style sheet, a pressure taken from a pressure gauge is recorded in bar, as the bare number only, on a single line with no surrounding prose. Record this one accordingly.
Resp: 14.5
